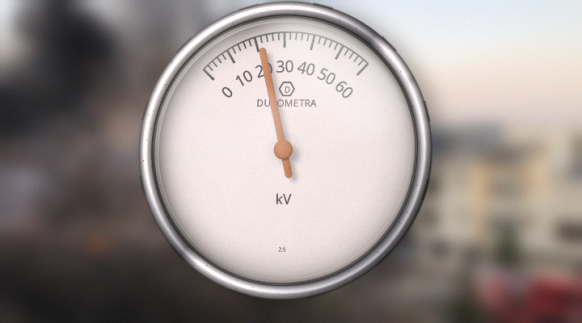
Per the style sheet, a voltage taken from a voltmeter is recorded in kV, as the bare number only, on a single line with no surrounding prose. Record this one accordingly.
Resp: 22
